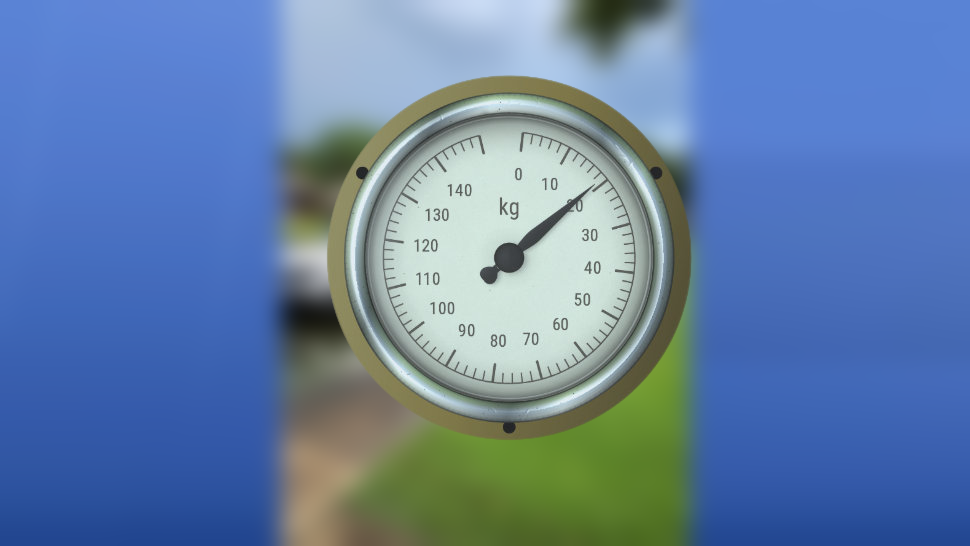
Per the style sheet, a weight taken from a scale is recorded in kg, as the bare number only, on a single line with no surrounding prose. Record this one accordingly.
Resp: 19
